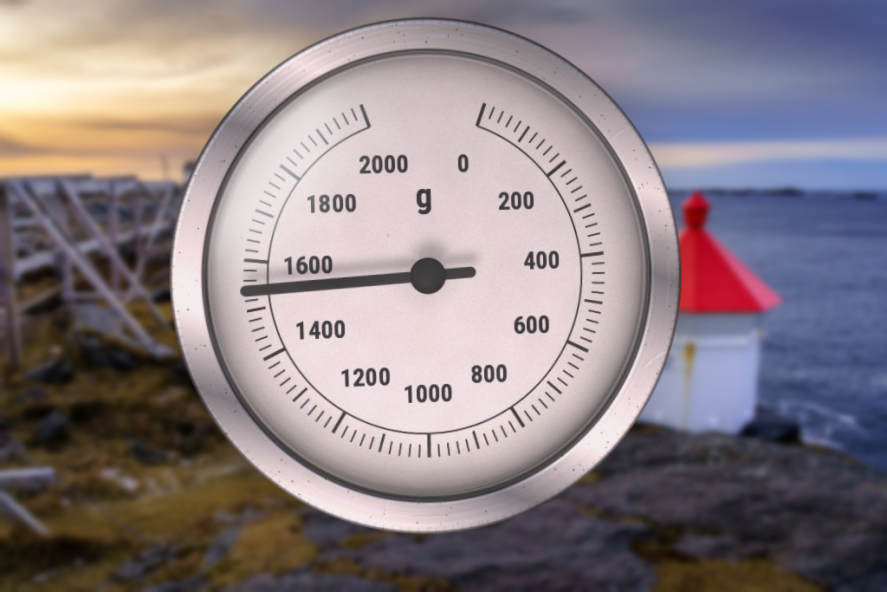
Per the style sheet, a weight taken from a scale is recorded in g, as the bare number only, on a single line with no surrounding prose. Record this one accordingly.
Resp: 1540
